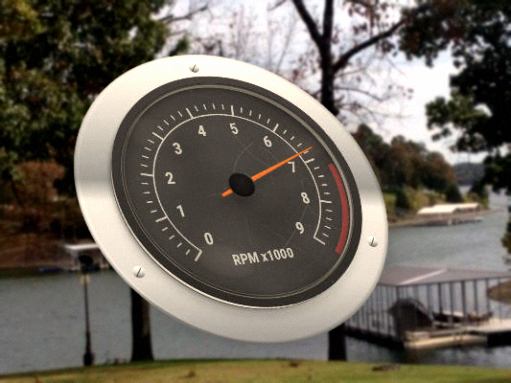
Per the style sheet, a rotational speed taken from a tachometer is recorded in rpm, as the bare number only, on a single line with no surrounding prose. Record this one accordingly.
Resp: 6800
